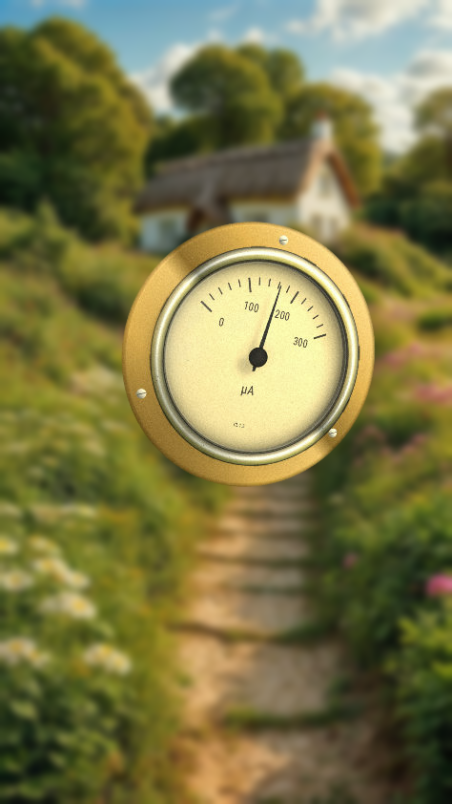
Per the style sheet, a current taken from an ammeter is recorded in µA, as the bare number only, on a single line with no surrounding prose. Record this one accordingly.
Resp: 160
